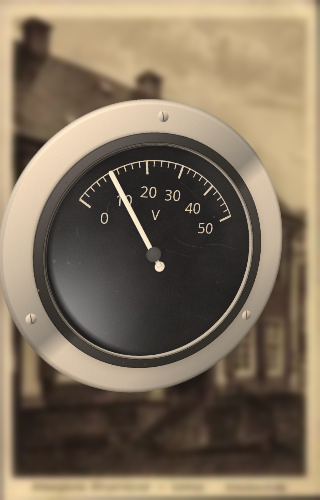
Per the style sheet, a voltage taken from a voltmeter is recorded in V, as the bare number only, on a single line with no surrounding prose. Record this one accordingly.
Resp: 10
